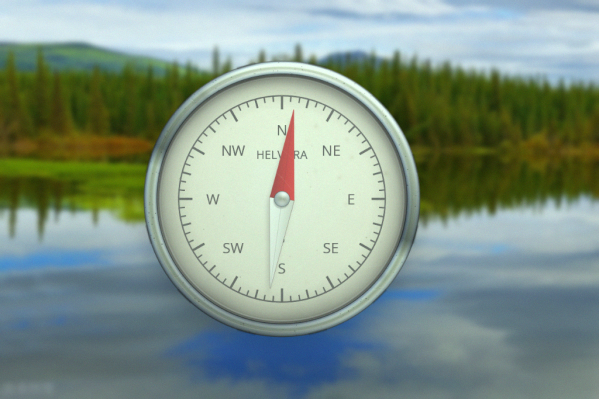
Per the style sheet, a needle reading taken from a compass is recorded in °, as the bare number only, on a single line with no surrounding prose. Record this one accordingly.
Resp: 7.5
